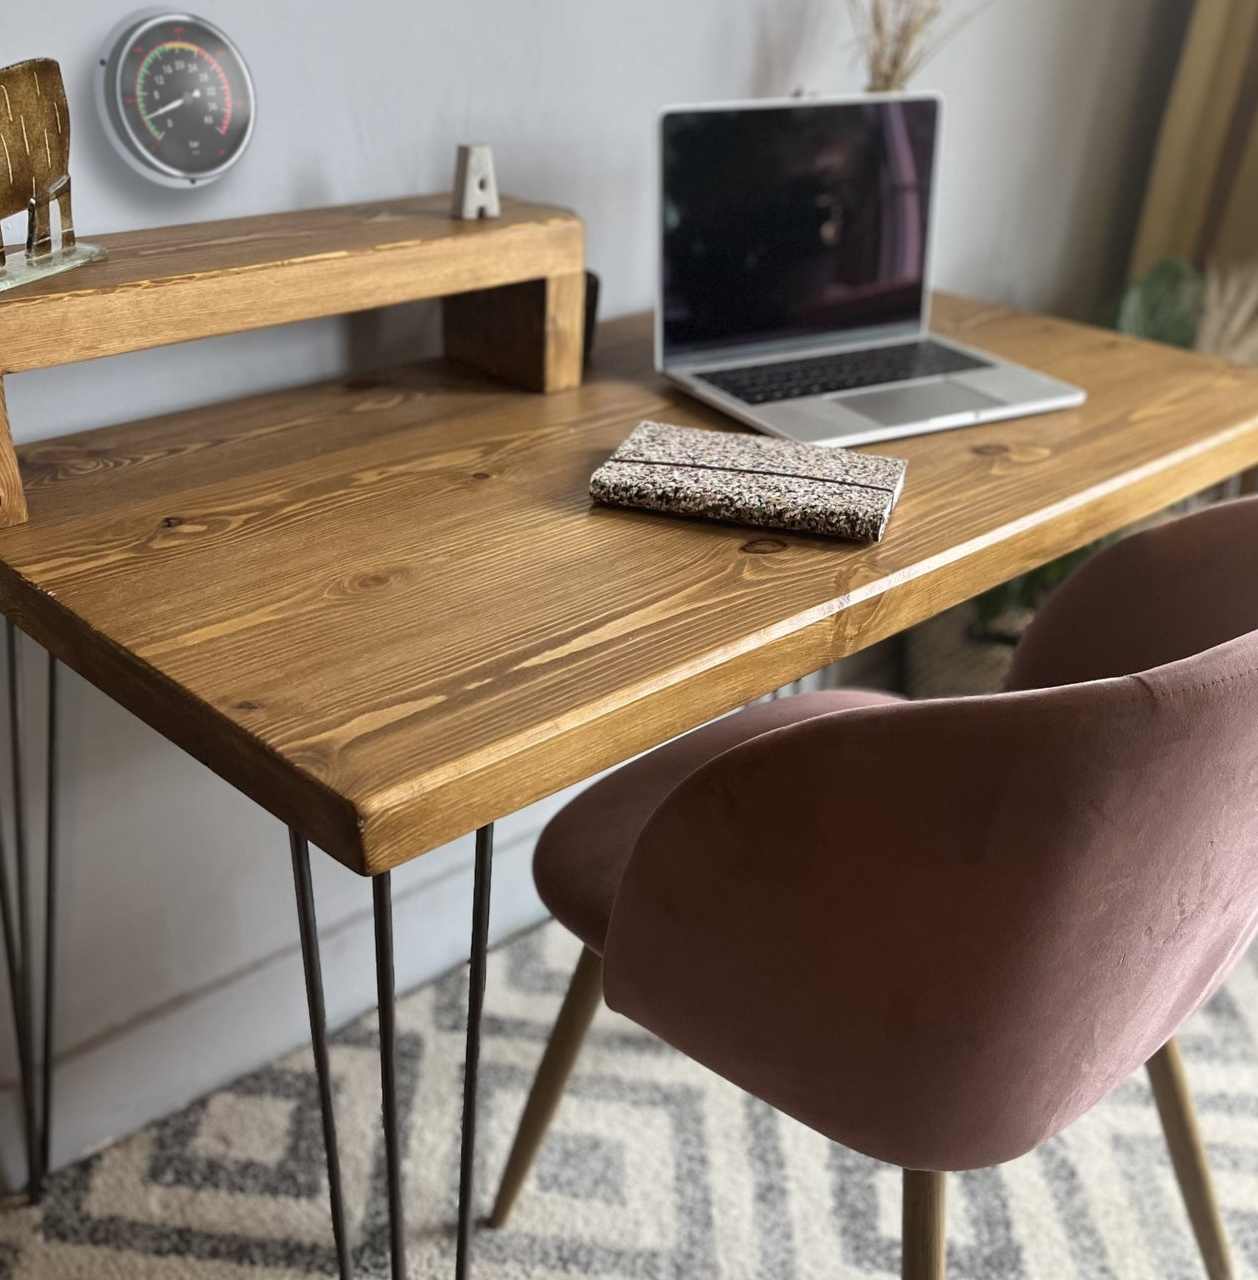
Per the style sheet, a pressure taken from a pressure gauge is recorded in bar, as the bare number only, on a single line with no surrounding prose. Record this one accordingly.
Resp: 4
